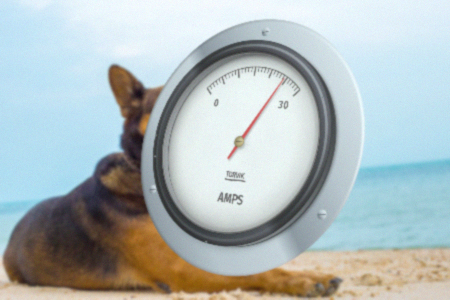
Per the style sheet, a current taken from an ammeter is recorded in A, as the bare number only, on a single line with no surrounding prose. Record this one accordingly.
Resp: 25
